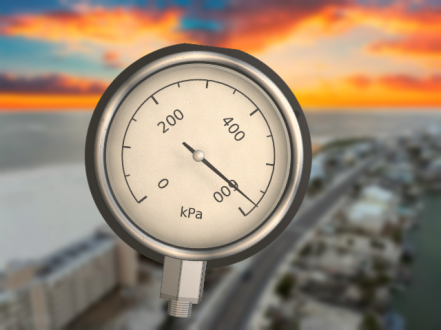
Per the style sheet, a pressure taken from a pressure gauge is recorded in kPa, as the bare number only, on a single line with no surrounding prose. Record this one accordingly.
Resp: 575
